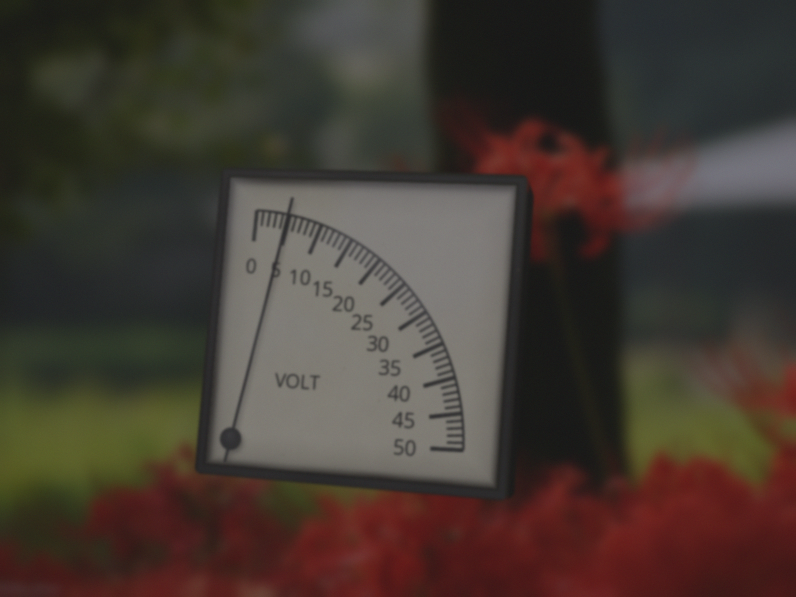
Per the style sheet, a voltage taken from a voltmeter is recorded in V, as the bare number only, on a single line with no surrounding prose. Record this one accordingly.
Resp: 5
